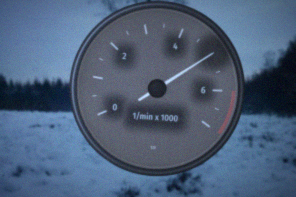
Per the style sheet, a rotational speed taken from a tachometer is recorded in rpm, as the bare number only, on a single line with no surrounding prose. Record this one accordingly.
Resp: 5000
